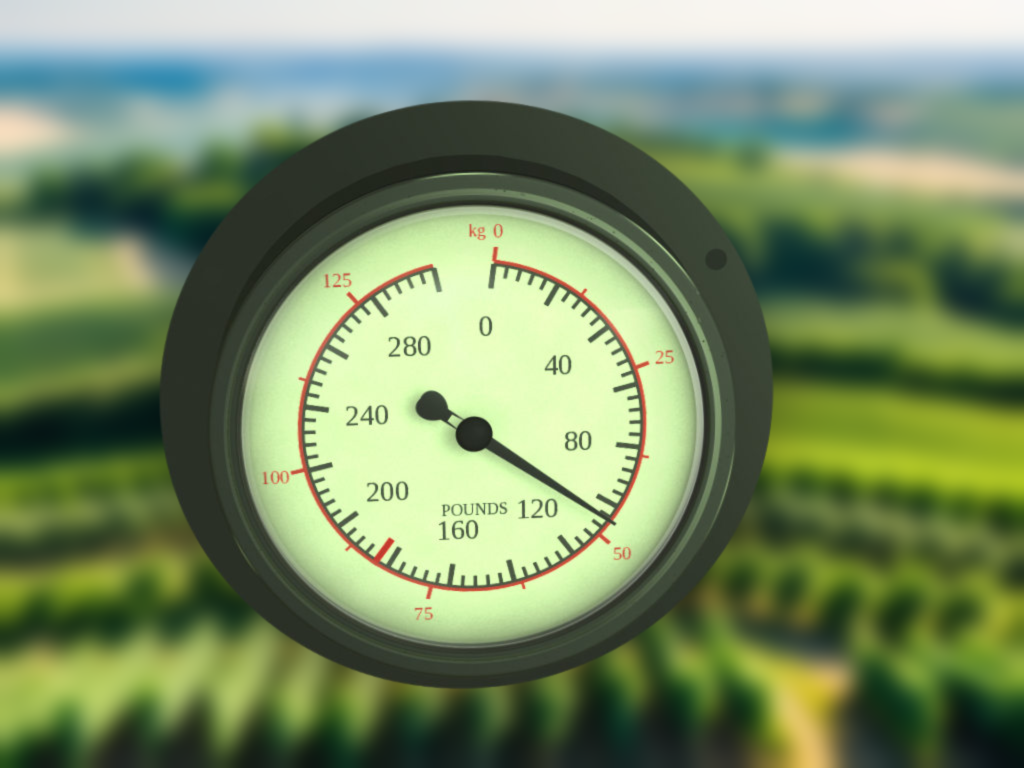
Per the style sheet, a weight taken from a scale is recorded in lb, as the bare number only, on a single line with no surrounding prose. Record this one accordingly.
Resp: 104
